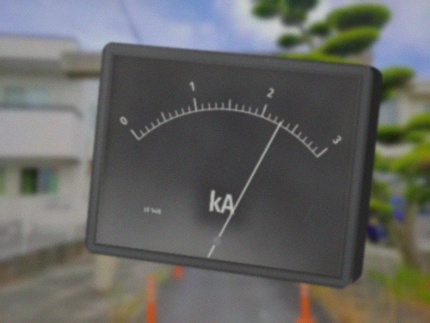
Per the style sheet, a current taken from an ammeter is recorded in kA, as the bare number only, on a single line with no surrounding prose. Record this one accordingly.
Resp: 2.3
